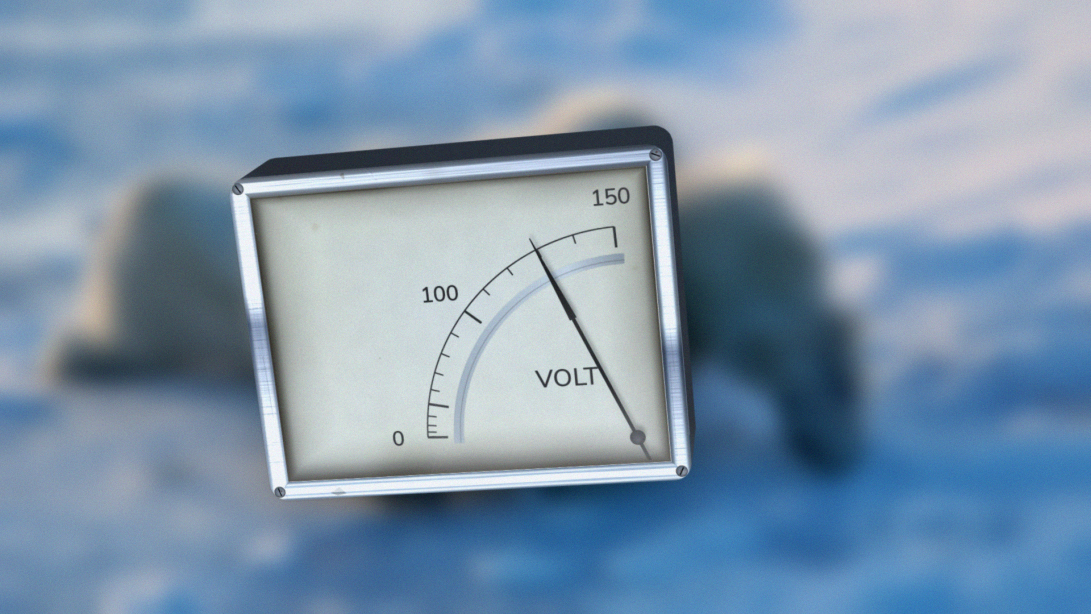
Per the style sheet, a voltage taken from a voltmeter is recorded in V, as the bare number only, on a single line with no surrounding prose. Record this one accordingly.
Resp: 130
